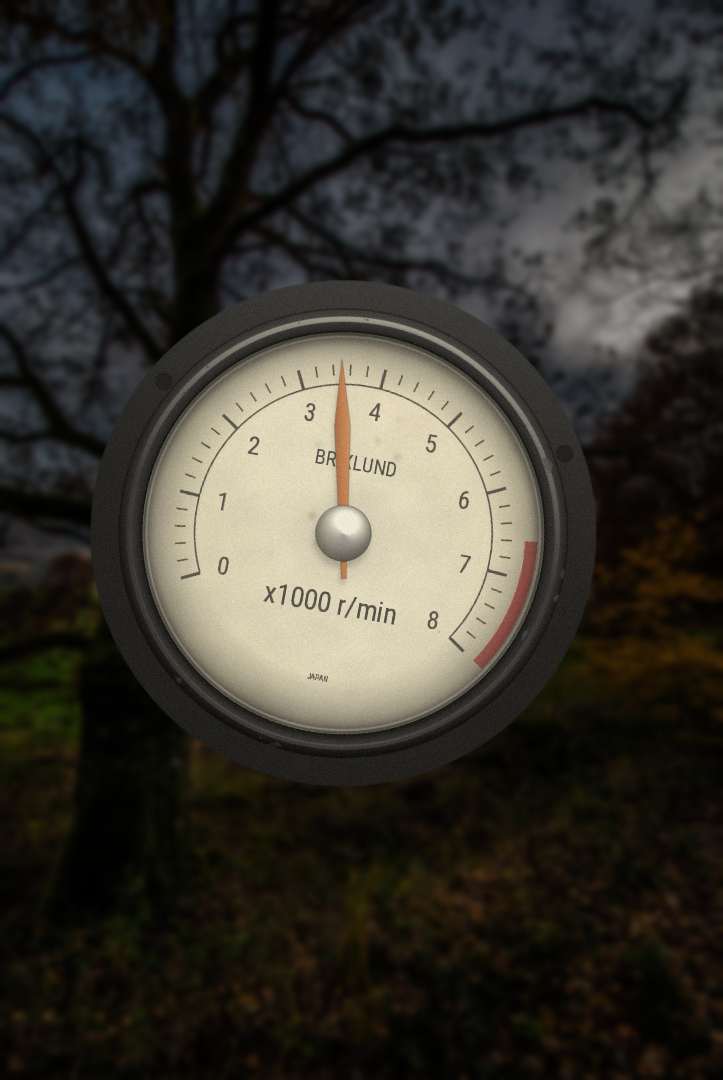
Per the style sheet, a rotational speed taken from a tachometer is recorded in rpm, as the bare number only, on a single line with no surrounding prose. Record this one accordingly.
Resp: 3500
